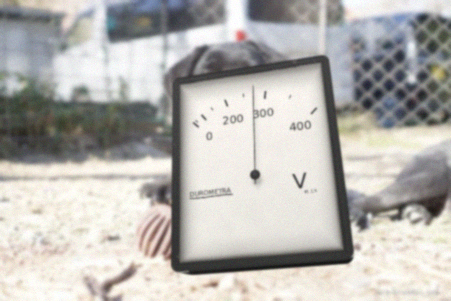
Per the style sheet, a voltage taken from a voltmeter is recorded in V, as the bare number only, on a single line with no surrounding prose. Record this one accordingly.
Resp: 275
